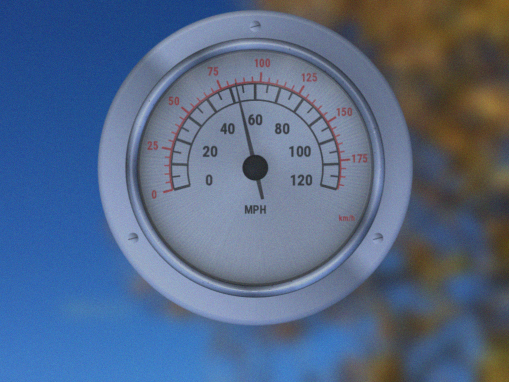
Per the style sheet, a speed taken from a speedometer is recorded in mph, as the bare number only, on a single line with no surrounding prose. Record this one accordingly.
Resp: 52.5
